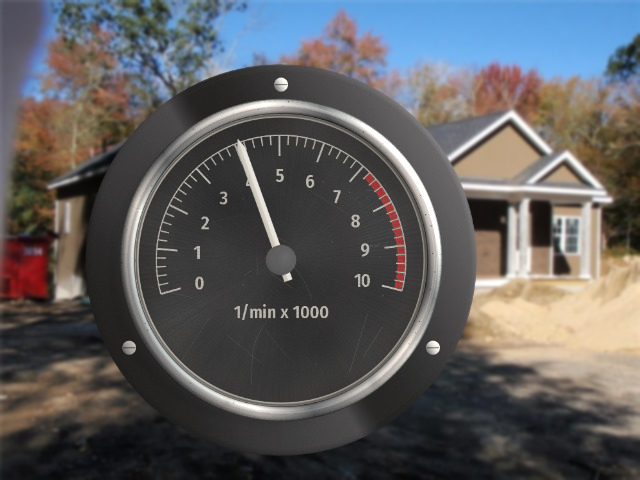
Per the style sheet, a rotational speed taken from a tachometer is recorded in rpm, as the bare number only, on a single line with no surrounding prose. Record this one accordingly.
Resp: 4100
